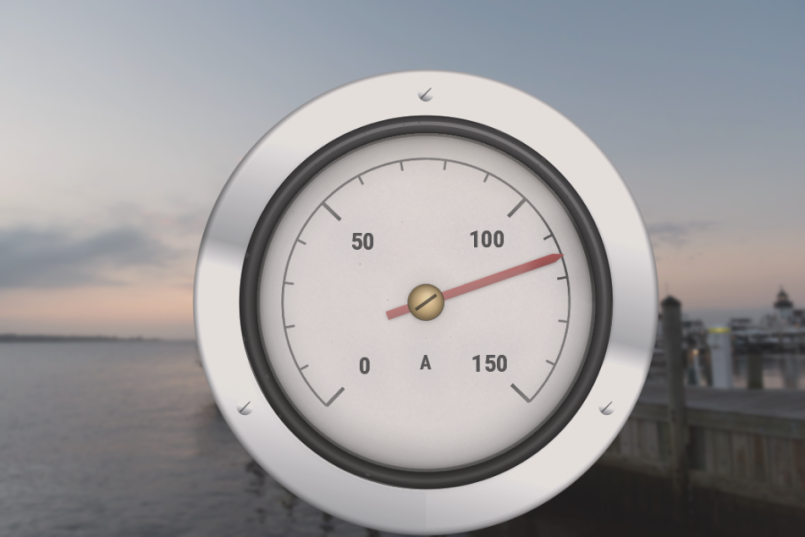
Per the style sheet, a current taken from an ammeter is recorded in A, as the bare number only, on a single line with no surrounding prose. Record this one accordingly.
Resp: 115
